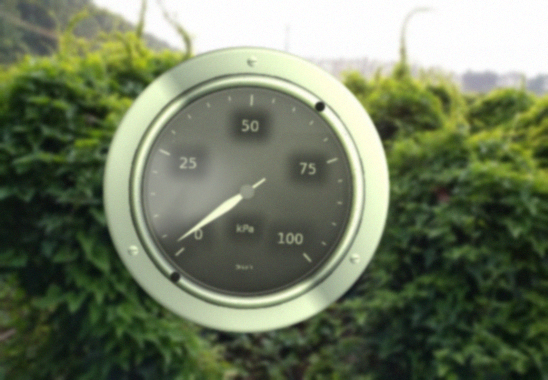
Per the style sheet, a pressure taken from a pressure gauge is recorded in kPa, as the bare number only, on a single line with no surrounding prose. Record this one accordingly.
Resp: 2.5
